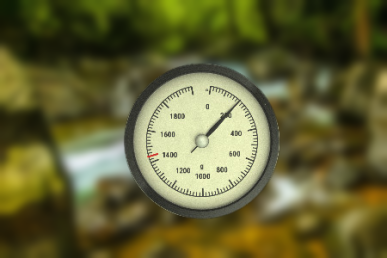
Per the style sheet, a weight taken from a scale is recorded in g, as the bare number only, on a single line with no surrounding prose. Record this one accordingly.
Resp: 200
